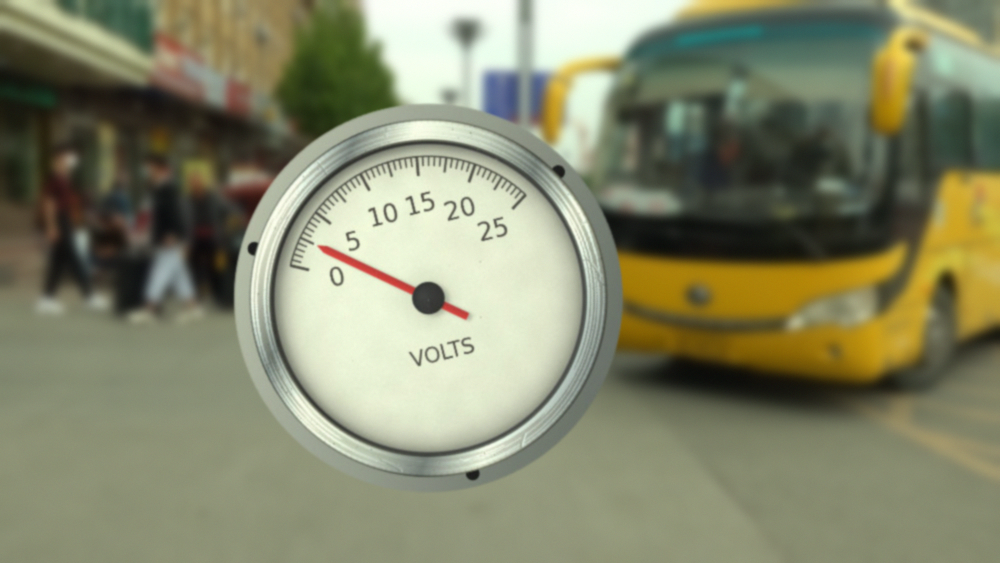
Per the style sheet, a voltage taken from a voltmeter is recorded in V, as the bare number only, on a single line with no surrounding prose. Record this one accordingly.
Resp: 2.5
